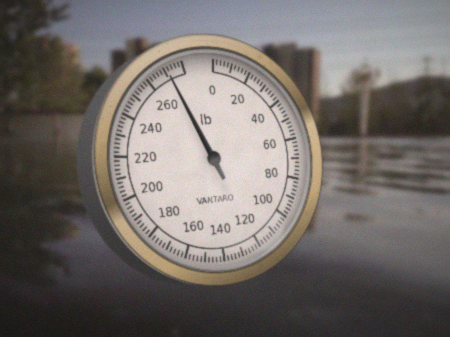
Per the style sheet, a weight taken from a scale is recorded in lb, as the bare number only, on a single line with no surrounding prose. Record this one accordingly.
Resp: 270
